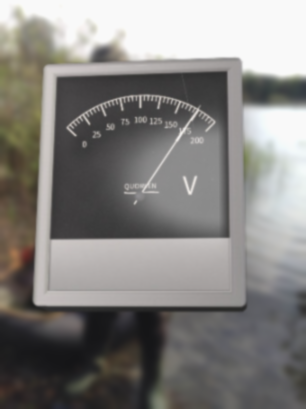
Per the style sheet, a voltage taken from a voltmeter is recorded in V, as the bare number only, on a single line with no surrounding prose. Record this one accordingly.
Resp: 175
